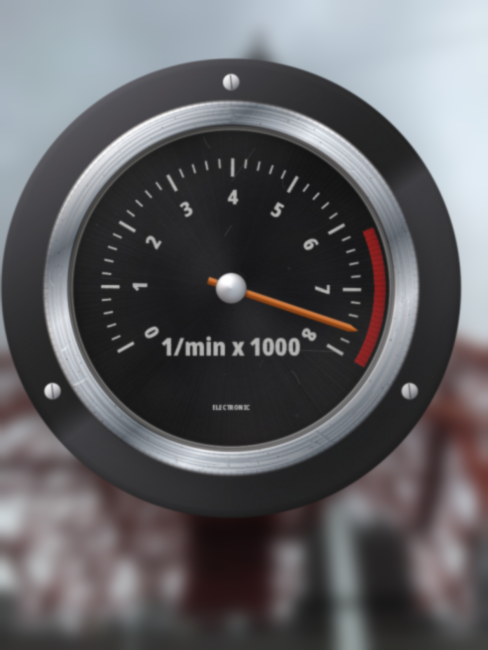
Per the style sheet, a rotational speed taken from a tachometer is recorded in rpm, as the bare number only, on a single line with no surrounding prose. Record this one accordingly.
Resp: 7600
